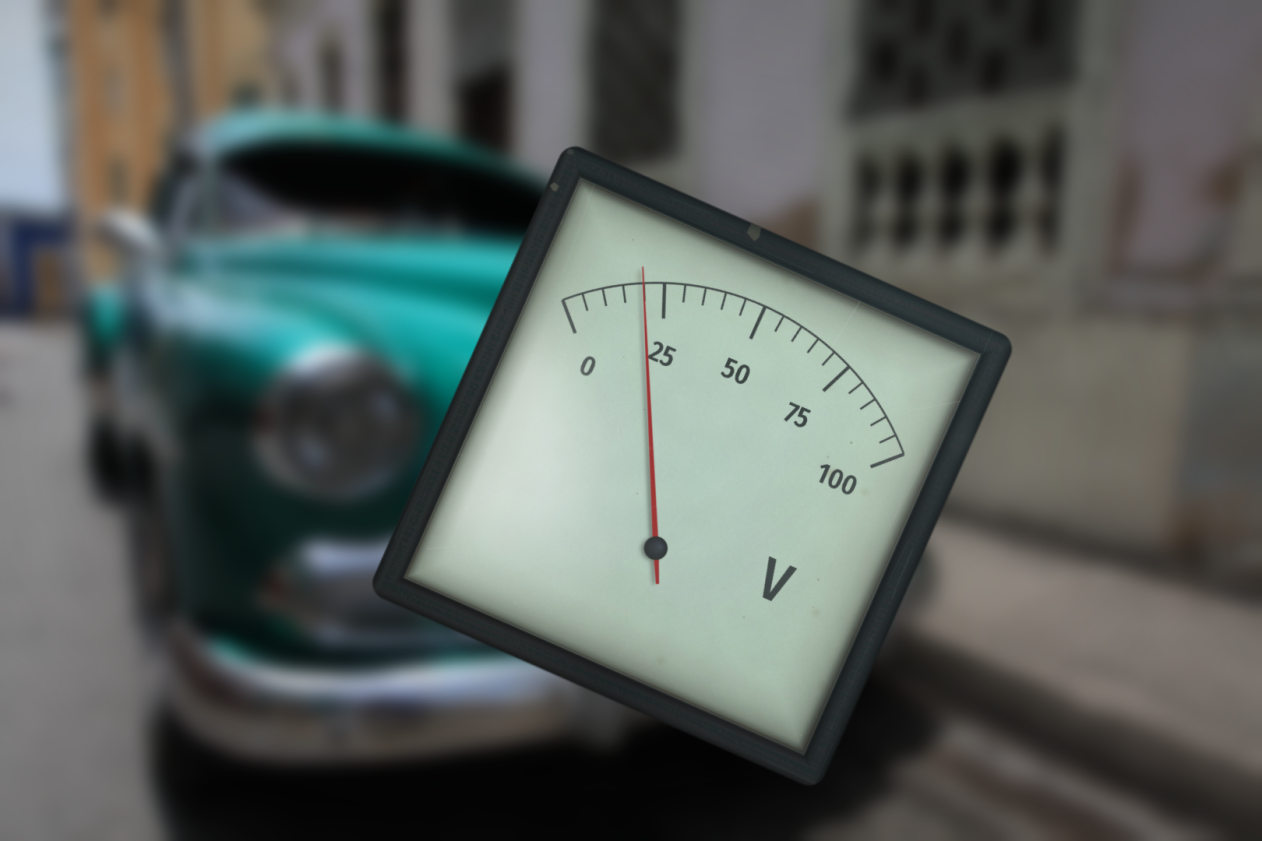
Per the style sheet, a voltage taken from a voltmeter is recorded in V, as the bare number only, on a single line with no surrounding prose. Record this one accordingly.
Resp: 20
